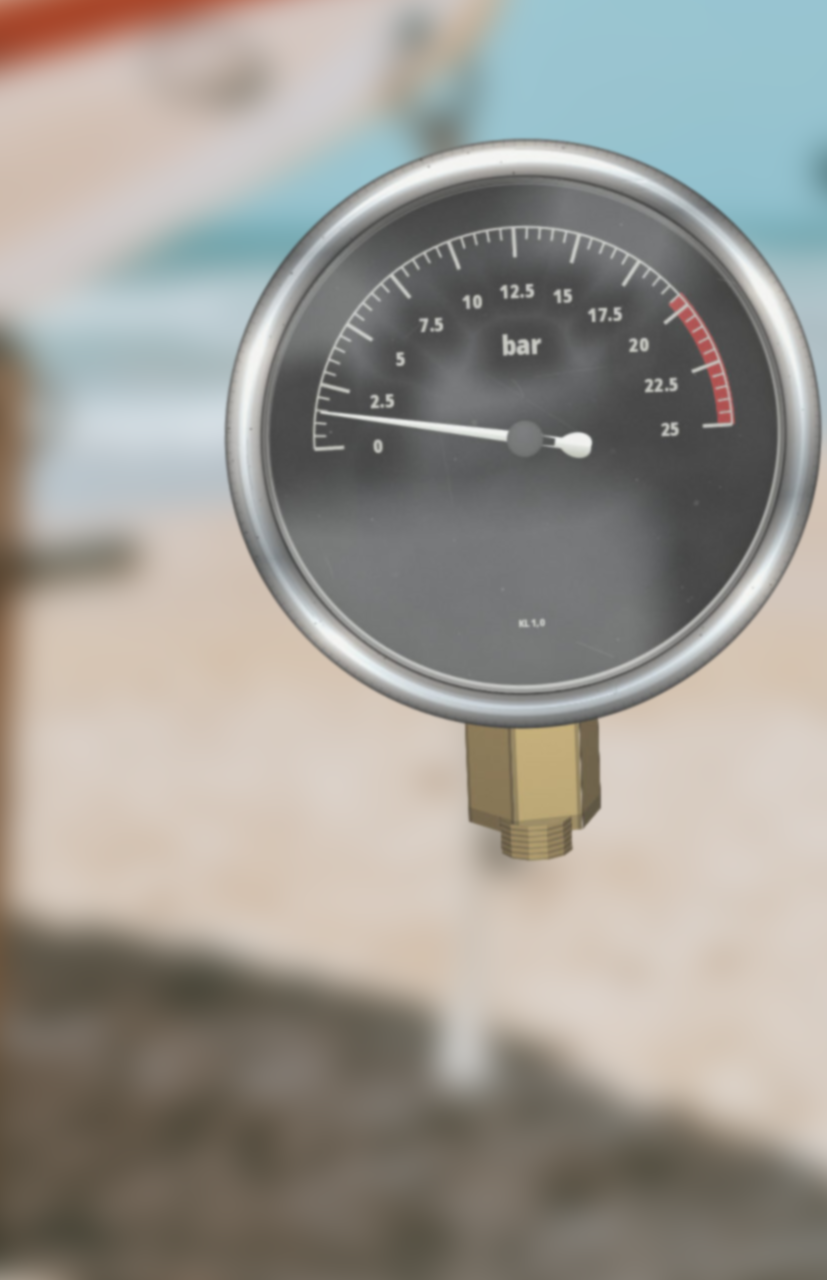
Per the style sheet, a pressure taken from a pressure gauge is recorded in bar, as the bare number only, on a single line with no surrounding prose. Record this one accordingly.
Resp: 1.5
